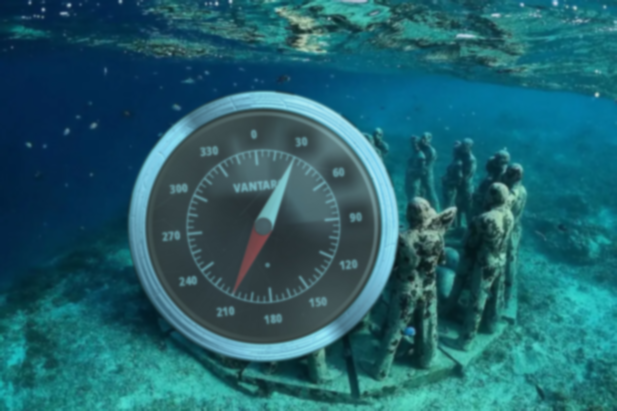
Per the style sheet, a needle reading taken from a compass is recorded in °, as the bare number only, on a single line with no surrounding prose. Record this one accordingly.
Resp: 210
